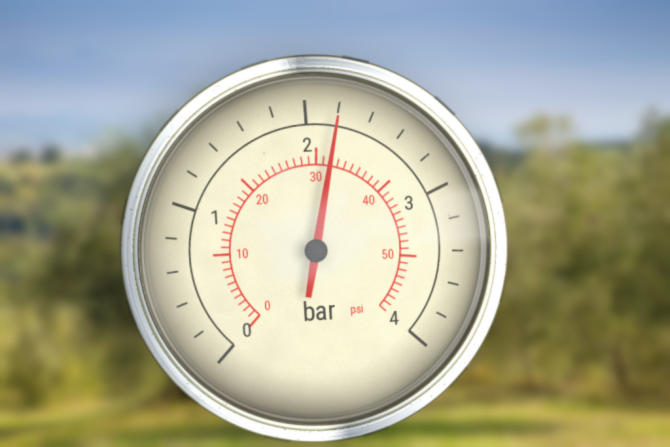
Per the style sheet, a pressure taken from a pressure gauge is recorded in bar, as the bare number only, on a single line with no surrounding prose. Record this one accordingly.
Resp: 2.2
